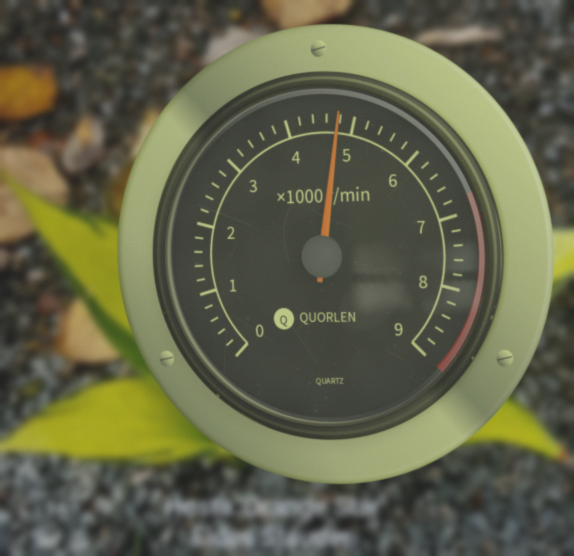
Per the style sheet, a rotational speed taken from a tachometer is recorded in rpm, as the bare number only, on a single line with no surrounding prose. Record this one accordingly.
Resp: 4800
